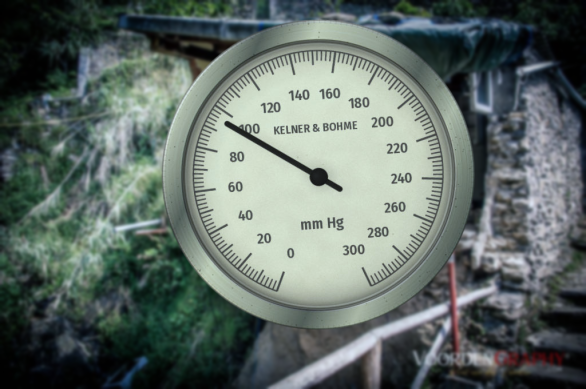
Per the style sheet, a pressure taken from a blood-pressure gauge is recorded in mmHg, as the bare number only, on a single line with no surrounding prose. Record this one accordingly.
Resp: 96
